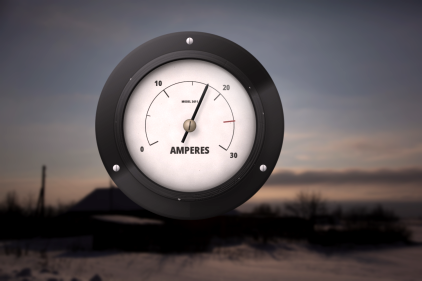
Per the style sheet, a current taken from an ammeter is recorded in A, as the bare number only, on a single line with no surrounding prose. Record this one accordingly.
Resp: 17.5
